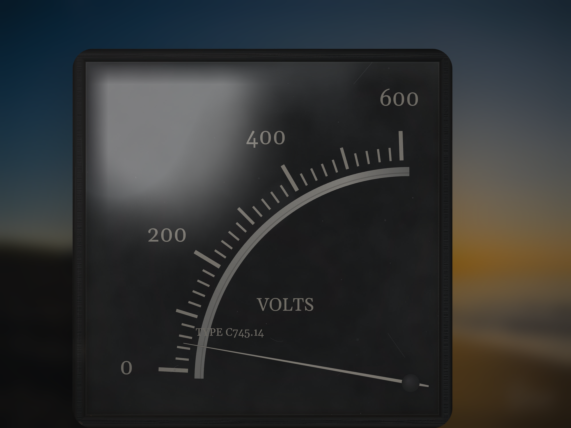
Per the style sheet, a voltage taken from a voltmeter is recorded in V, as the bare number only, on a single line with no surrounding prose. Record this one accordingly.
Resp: 50
